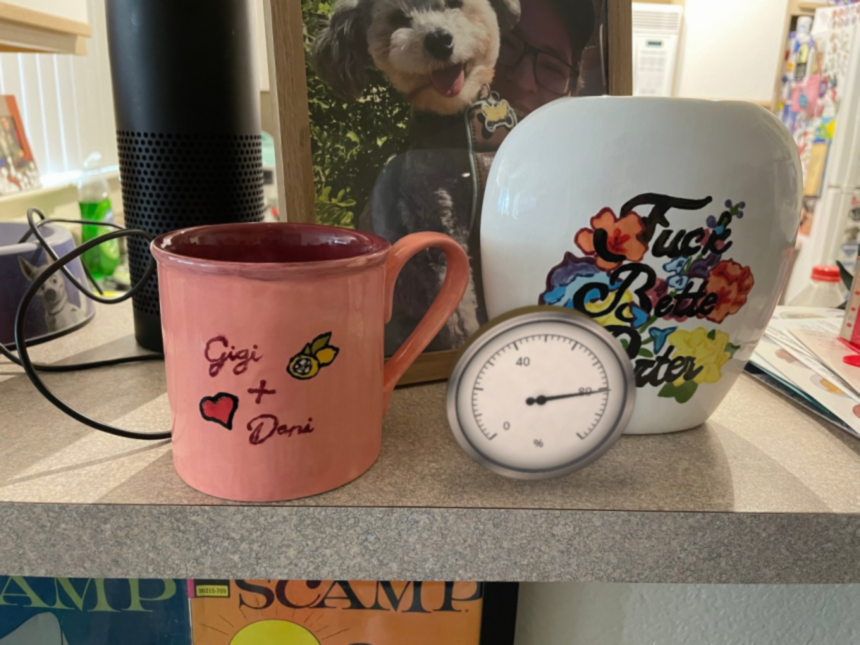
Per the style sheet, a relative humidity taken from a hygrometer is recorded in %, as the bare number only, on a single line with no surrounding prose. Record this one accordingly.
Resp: 80
